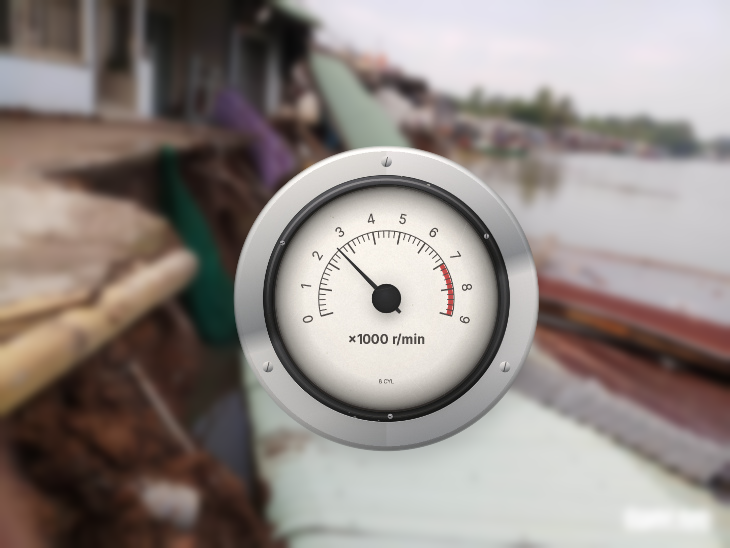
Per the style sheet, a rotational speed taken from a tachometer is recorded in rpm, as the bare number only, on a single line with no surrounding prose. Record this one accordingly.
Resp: 2600
